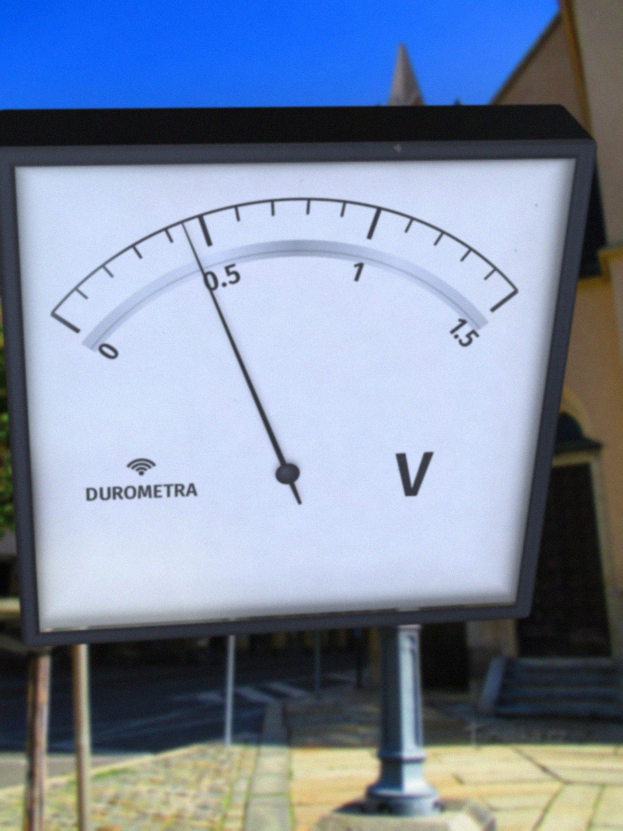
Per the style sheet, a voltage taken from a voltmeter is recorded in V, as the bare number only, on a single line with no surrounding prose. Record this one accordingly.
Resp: 0.45
